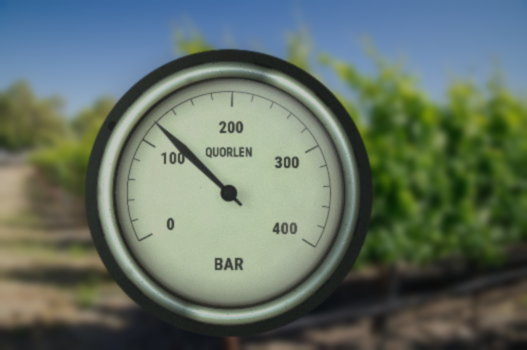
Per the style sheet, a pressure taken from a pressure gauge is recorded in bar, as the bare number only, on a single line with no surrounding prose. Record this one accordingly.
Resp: 120
